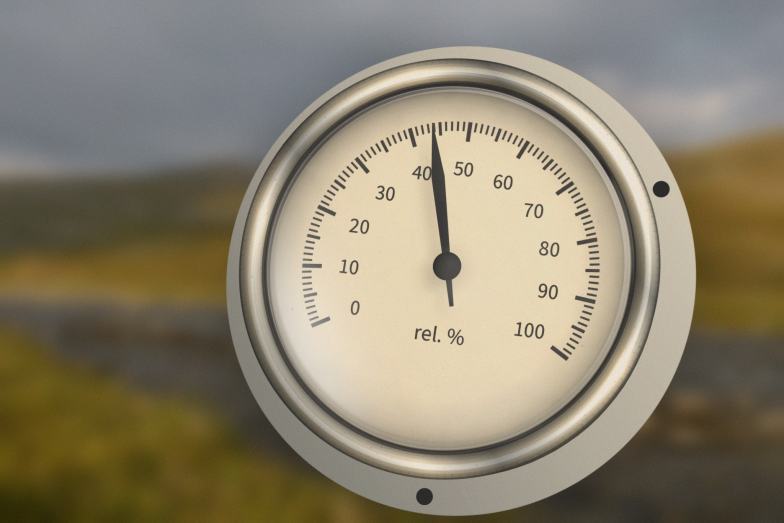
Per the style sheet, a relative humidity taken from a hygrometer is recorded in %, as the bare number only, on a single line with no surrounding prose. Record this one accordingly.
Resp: 44
